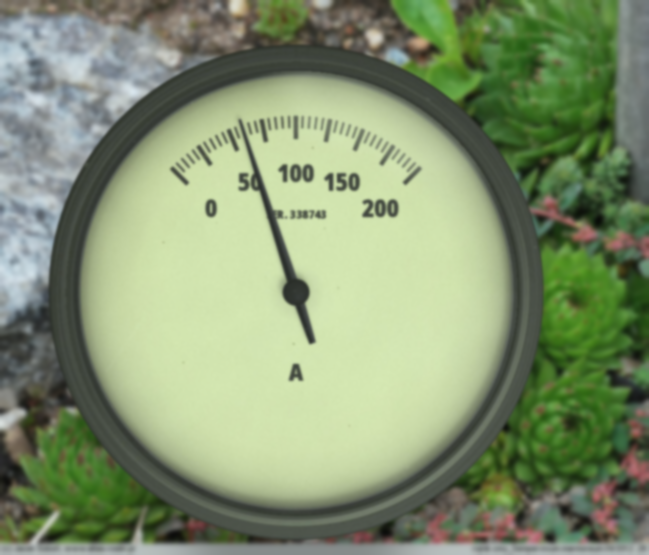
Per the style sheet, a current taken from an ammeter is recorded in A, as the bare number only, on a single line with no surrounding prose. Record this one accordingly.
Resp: 60
